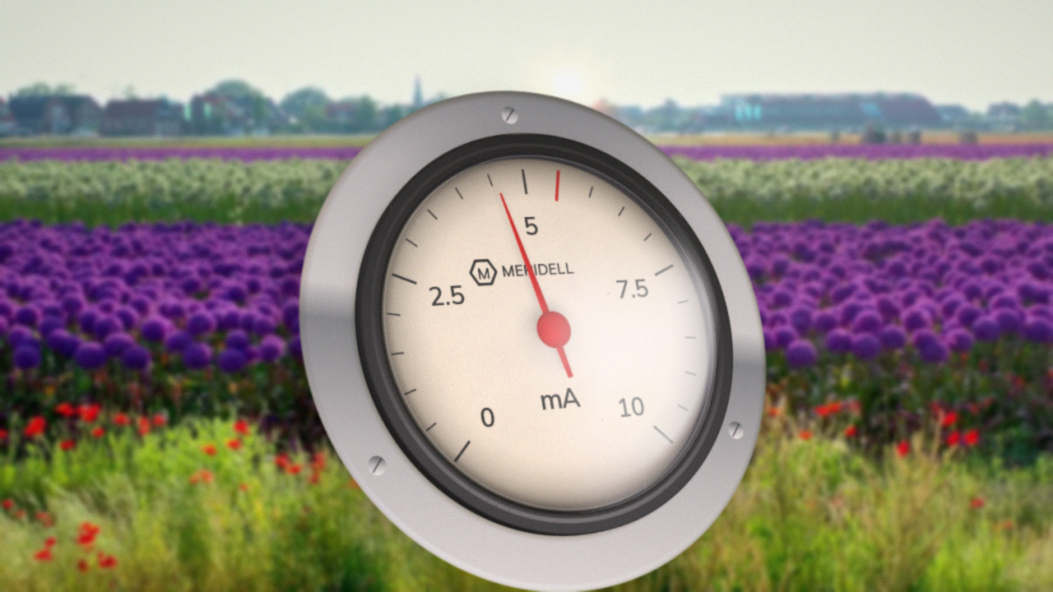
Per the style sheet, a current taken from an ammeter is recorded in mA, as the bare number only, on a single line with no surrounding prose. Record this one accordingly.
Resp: 4.5
